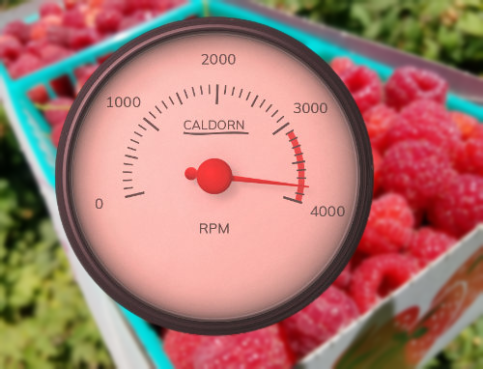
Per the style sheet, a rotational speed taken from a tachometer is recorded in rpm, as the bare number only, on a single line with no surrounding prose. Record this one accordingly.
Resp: 3800
